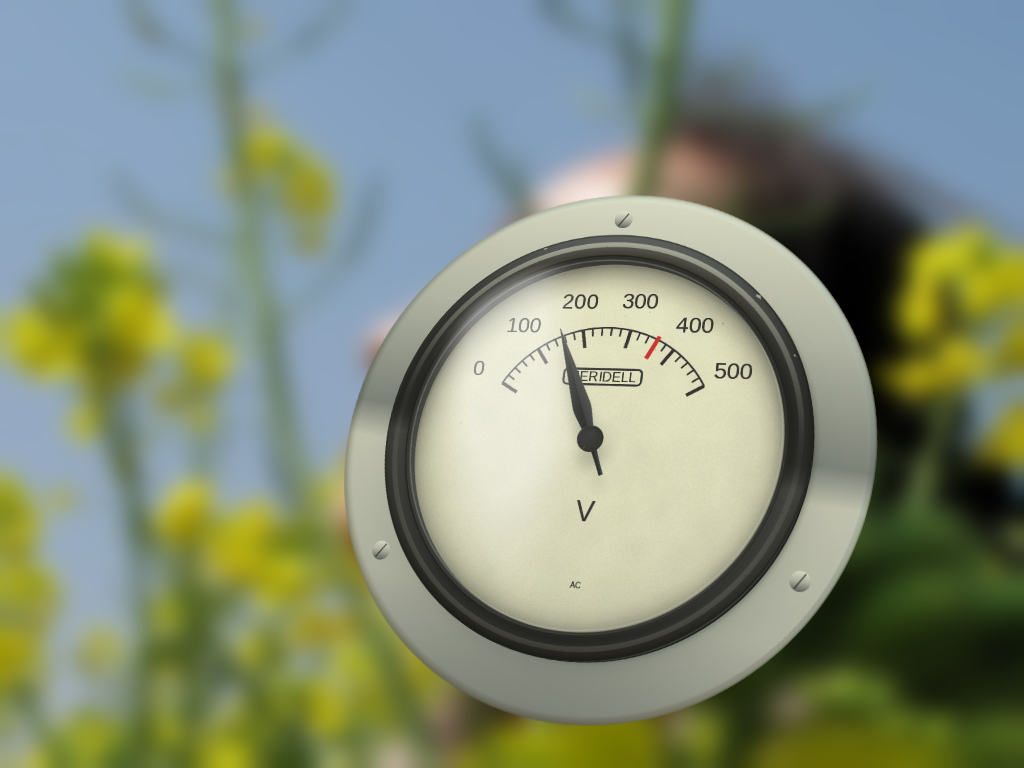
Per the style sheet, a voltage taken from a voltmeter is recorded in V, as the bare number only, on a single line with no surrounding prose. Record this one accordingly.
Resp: 160
